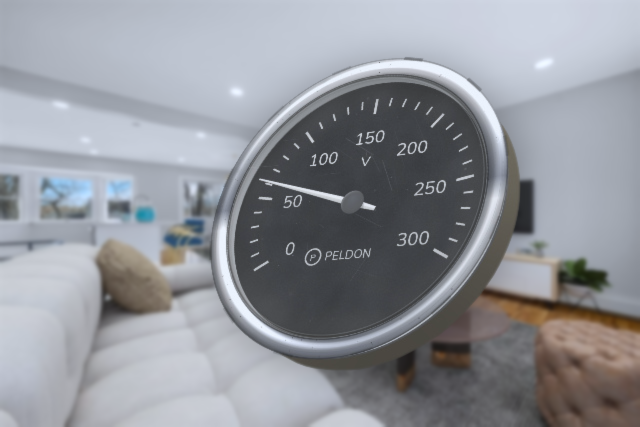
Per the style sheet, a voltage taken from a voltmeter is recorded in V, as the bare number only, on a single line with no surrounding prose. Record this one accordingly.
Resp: 60
